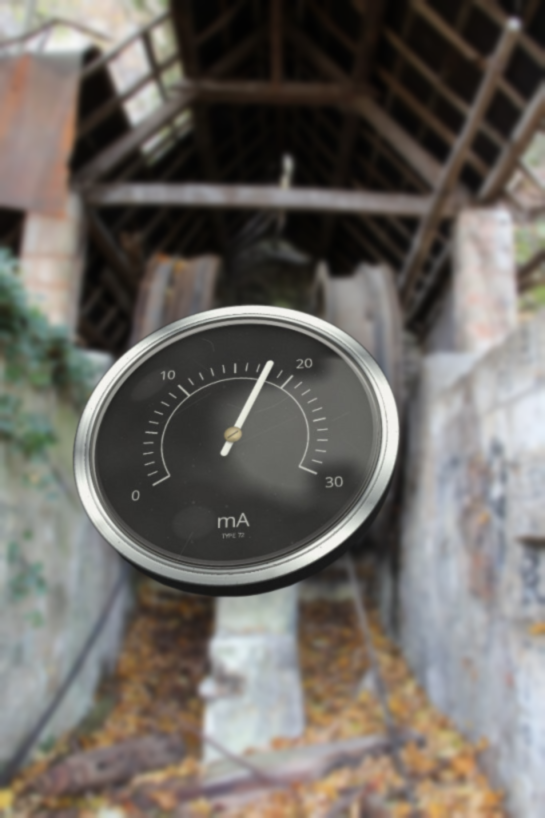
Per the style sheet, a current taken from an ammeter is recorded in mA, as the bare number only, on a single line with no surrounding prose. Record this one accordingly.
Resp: 18
